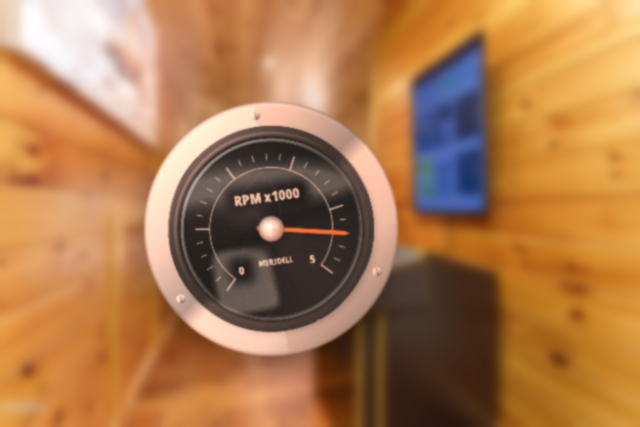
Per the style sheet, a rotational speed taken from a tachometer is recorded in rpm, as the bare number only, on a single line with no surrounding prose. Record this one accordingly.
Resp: 4400
